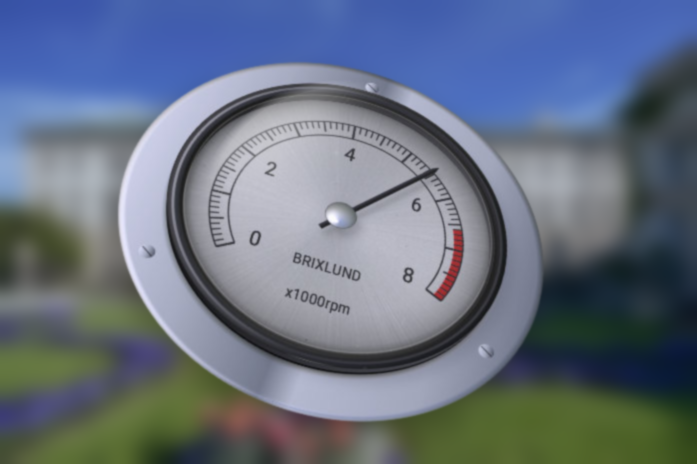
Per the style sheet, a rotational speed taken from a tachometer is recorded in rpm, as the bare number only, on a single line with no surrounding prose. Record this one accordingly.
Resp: 5500
